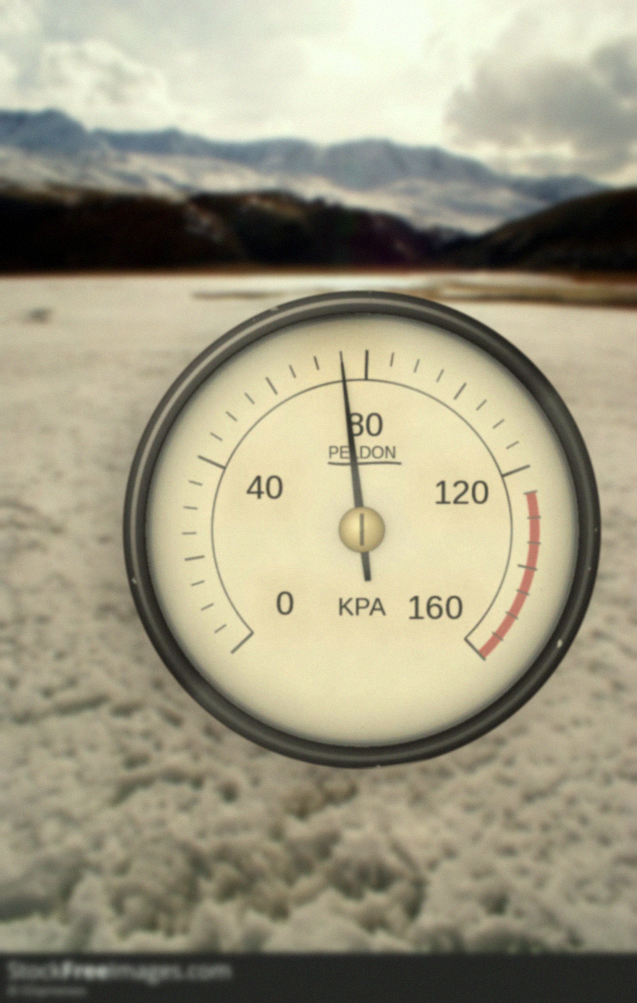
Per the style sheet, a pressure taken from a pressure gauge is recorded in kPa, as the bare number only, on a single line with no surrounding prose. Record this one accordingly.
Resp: 75
